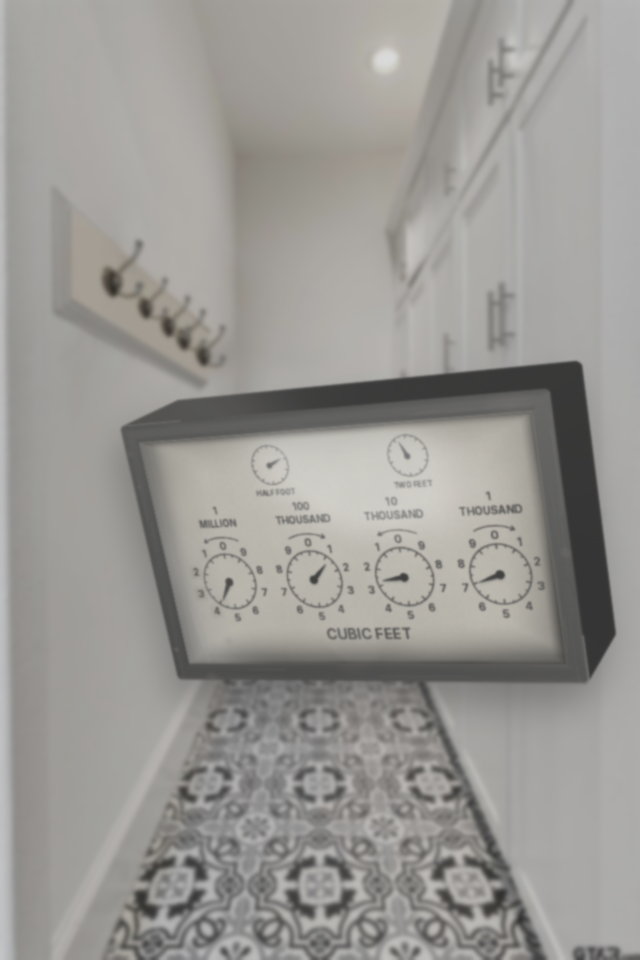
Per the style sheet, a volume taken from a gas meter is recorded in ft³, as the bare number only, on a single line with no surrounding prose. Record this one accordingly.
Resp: 412700
